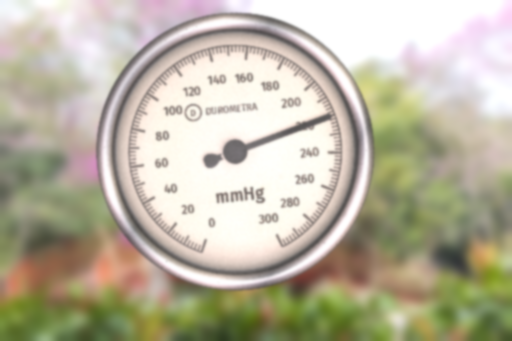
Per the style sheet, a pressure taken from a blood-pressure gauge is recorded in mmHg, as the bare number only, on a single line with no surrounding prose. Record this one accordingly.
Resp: 220
